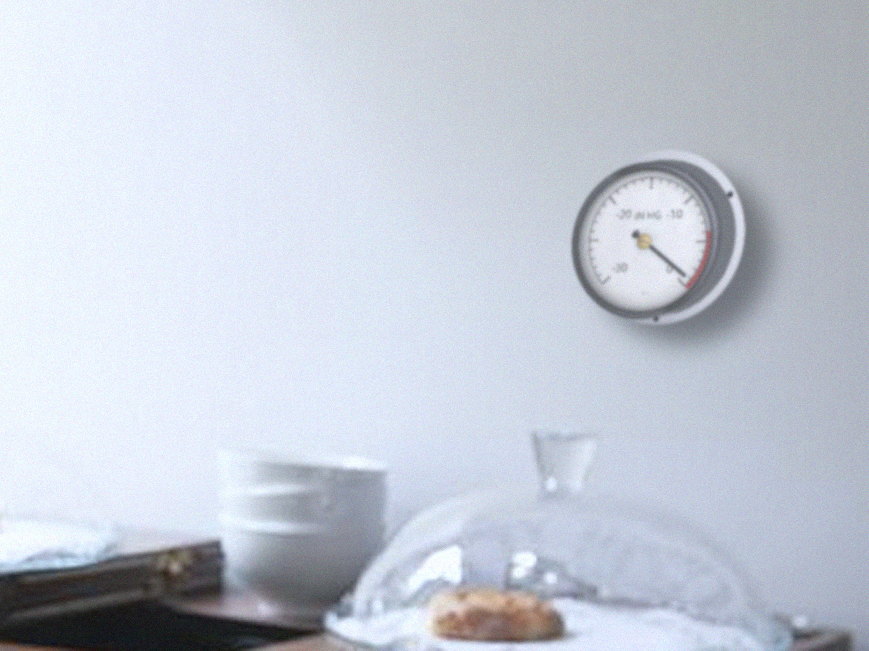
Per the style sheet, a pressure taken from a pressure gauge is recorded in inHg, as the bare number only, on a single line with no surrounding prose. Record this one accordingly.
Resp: -1
